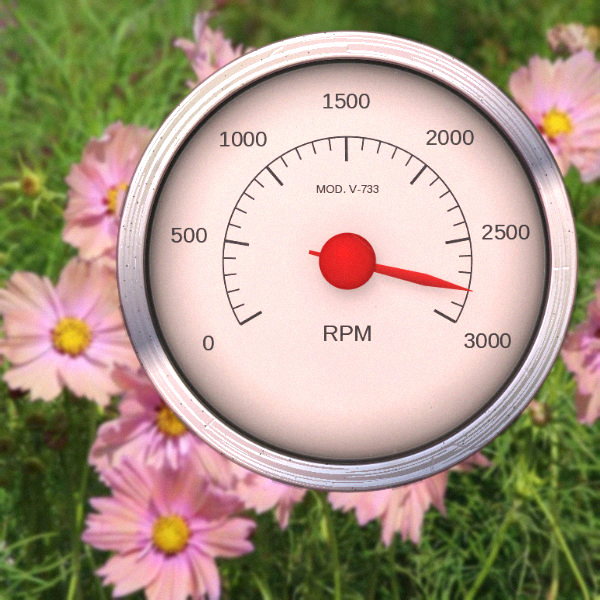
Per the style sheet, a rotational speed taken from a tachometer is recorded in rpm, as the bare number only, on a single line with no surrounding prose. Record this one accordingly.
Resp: 2800
